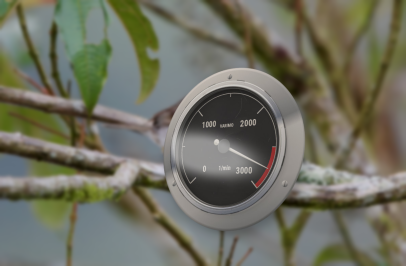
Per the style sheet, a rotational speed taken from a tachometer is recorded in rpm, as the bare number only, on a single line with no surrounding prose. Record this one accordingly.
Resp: 2750
